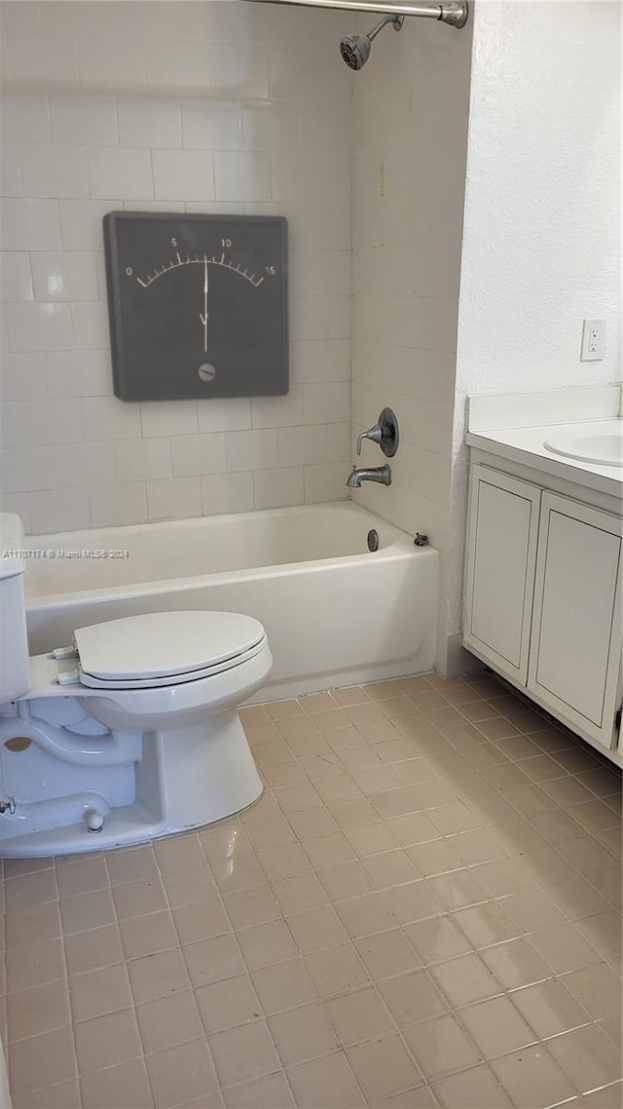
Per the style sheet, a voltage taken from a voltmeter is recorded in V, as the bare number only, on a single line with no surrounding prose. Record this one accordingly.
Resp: 8
